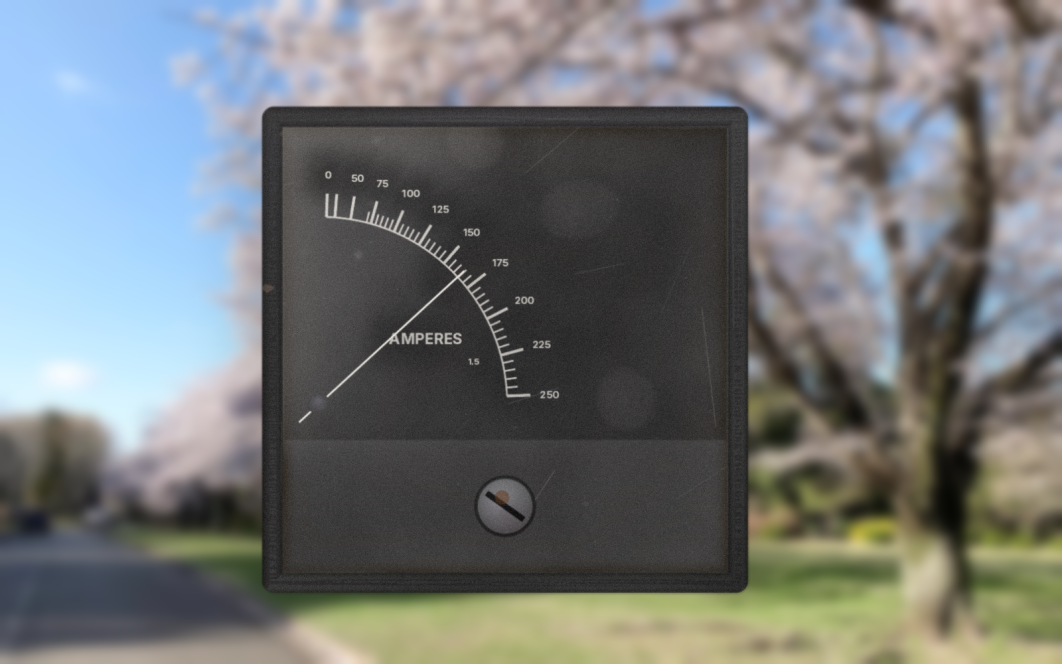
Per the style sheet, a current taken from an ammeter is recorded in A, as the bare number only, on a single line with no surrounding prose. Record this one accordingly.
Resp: 165
